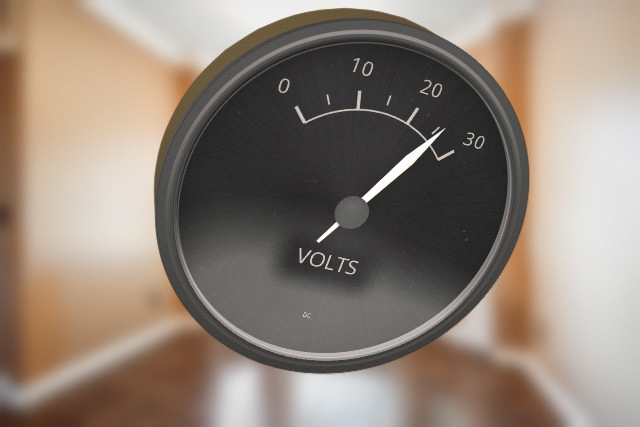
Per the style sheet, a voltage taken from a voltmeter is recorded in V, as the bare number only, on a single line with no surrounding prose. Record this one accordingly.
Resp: 25
